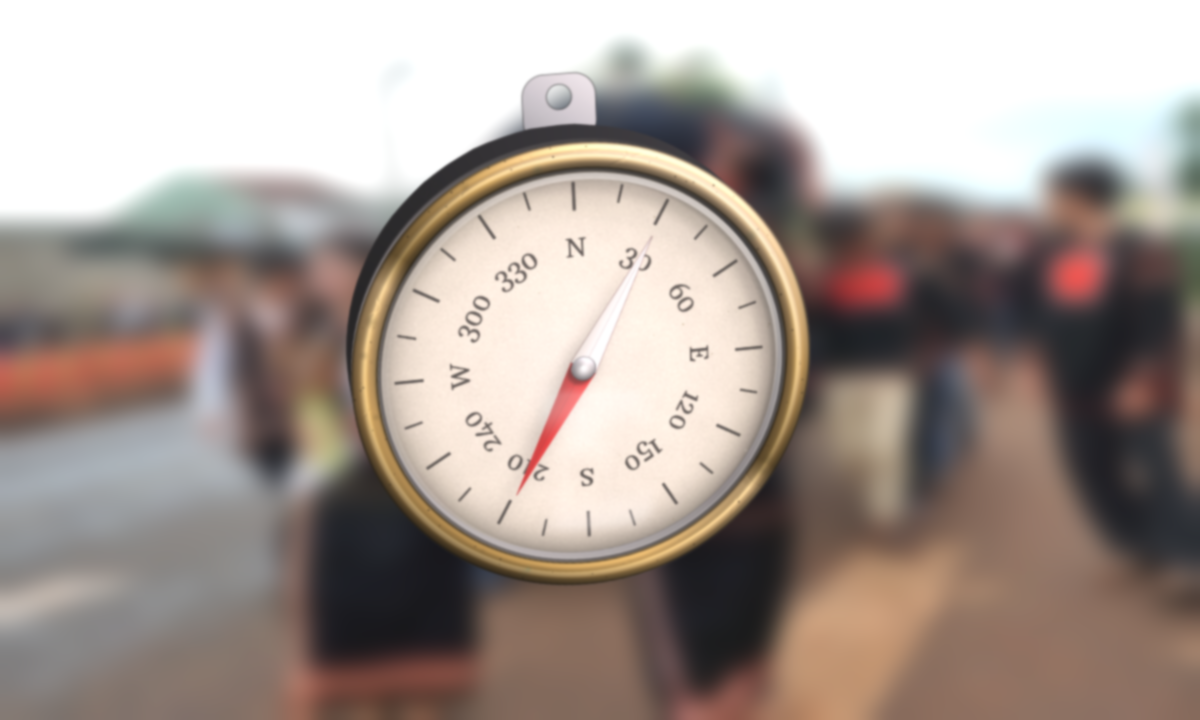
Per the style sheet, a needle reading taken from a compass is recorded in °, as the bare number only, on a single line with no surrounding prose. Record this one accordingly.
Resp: 210
